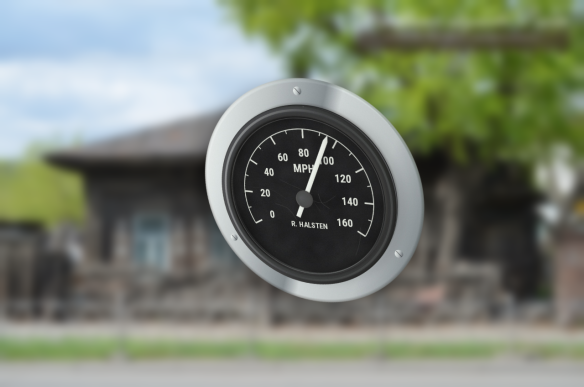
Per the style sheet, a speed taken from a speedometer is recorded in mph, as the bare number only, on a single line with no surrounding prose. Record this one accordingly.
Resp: 95
